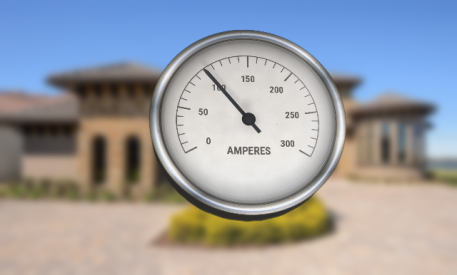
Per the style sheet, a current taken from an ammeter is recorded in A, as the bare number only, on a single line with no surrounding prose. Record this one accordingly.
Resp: 100
